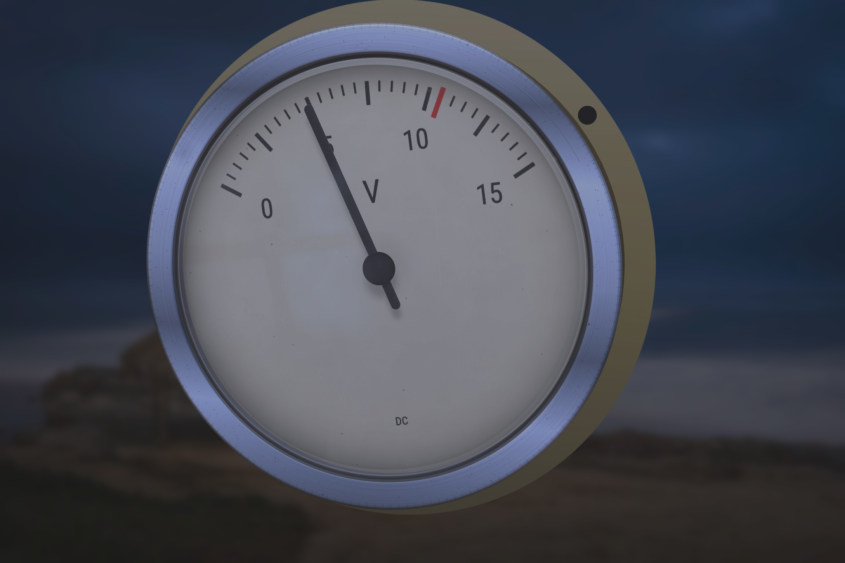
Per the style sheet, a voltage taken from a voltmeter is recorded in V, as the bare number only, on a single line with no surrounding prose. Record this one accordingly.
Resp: 5
